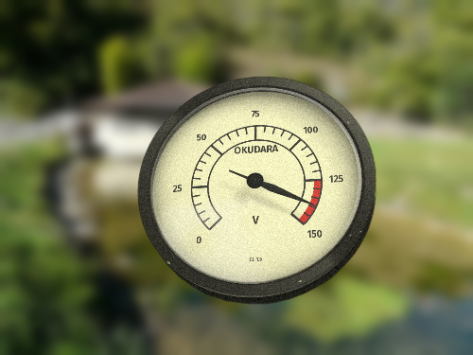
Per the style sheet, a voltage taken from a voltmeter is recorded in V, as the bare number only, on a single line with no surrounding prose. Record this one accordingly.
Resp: 140
